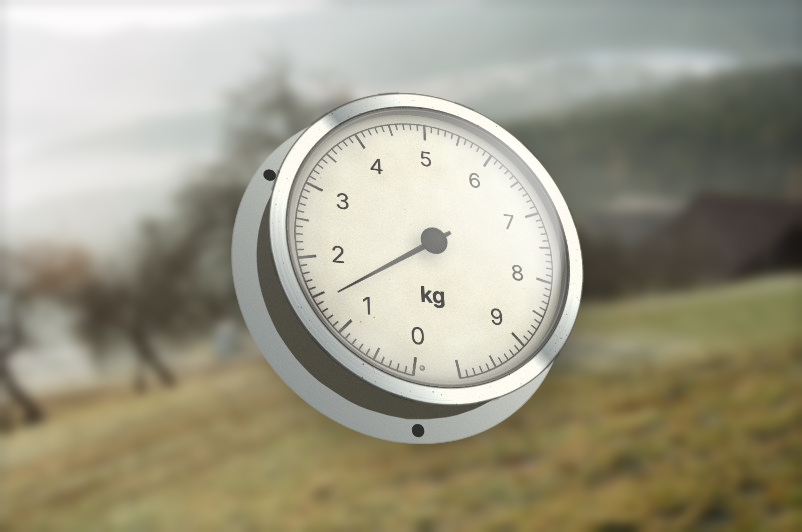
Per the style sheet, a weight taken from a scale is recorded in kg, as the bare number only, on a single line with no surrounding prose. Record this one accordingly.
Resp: 1.4
